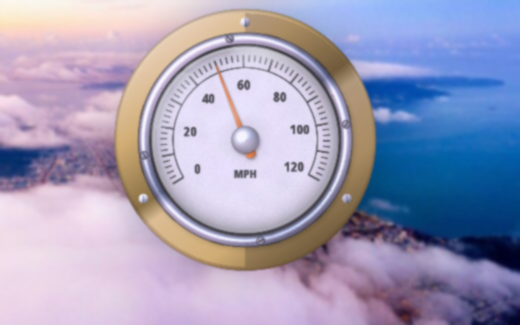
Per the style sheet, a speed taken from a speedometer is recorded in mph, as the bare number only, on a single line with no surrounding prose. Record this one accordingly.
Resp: 50
